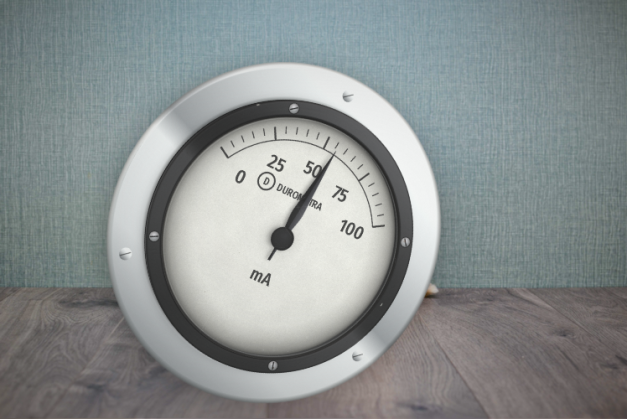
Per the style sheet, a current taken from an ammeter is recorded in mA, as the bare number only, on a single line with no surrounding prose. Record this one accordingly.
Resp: 55
